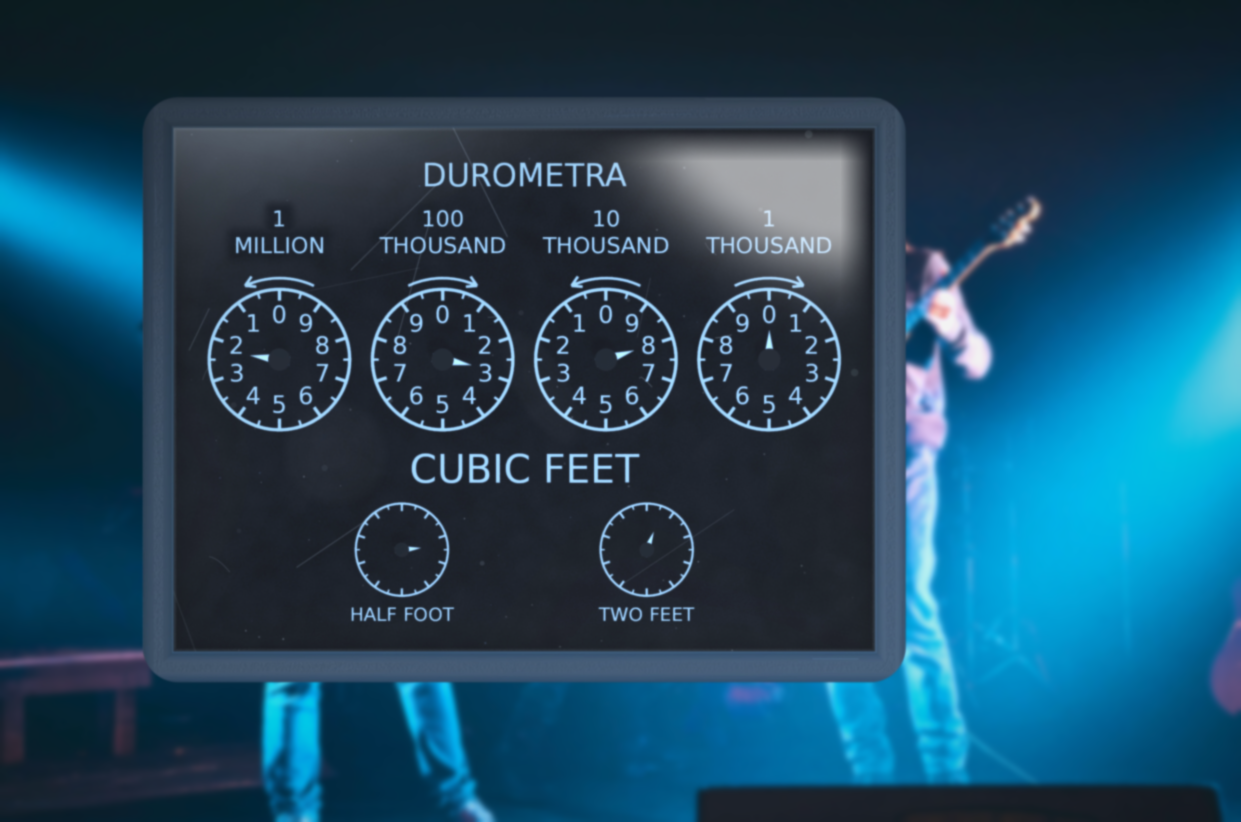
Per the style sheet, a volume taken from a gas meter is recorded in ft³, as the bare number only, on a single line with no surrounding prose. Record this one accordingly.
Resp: 228000
